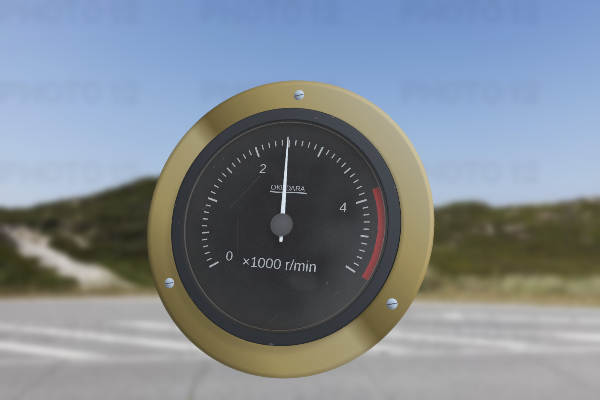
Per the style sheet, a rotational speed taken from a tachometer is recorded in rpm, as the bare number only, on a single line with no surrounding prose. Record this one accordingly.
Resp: 2500
